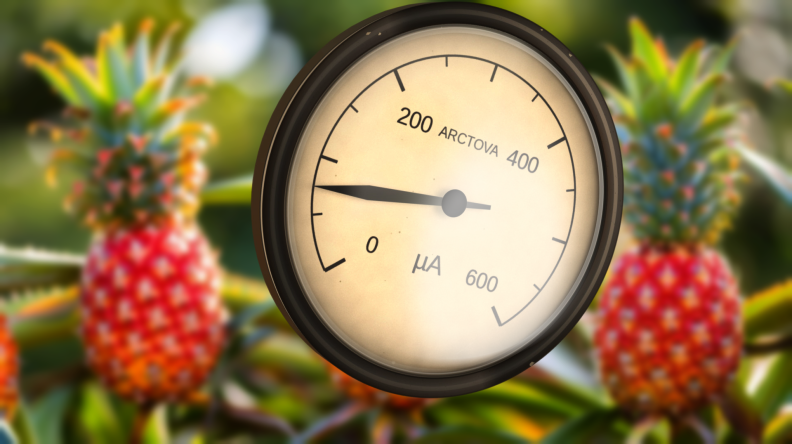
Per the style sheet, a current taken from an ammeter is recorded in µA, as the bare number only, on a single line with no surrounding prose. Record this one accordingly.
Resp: 75
